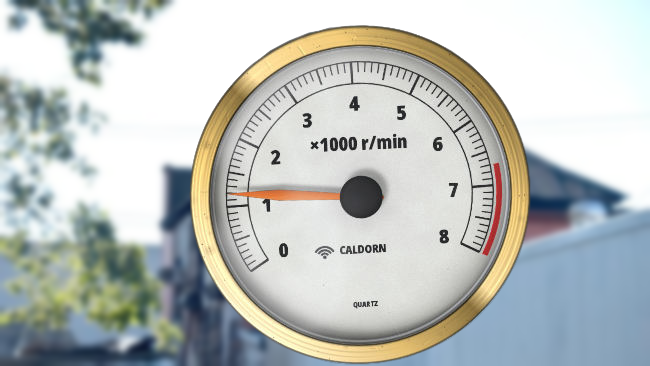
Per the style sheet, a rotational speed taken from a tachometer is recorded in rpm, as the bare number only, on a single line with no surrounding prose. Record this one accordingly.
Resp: 1200
